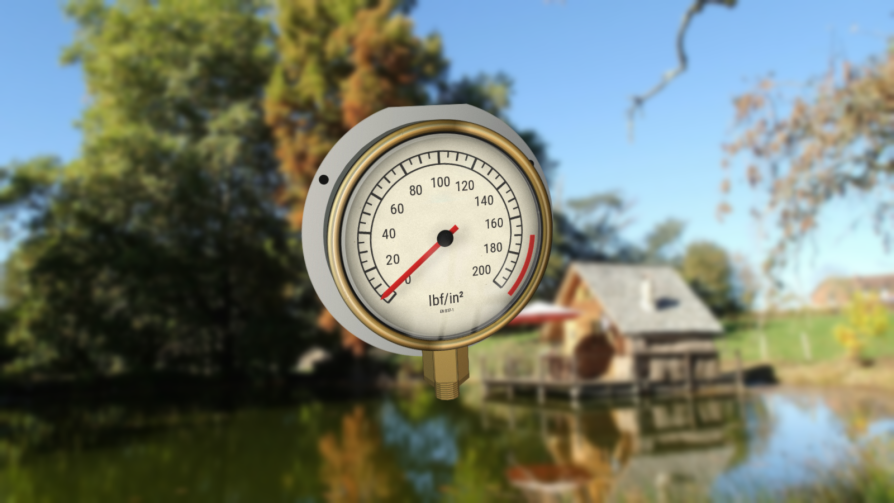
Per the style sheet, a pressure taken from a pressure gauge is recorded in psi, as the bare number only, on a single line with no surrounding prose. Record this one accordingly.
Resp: 5
